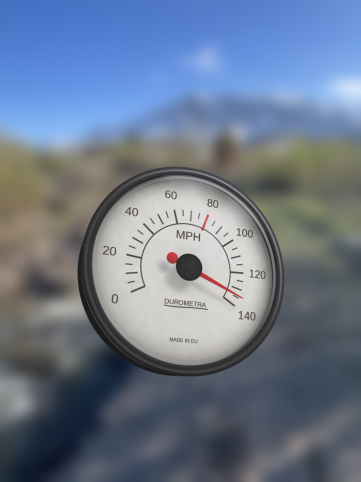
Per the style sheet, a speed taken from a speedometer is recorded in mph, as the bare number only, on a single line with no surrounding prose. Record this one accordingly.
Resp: 135
